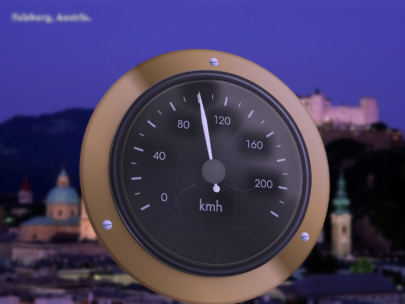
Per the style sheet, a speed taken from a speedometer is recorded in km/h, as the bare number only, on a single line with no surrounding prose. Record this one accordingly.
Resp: 100
